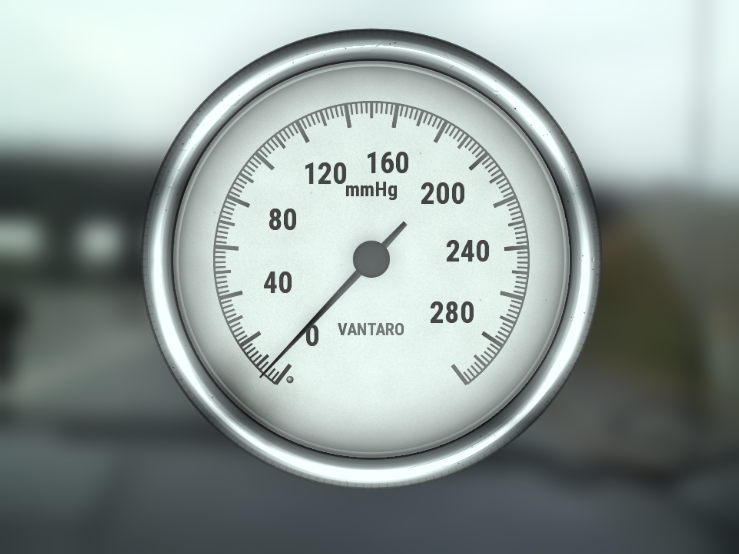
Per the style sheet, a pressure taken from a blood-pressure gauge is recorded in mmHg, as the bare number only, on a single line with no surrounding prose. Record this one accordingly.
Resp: 6
